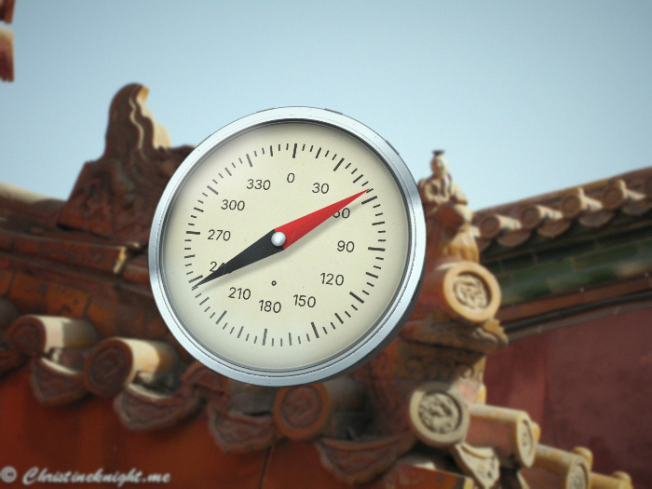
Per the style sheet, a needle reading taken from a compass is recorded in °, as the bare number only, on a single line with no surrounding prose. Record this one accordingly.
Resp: 55
